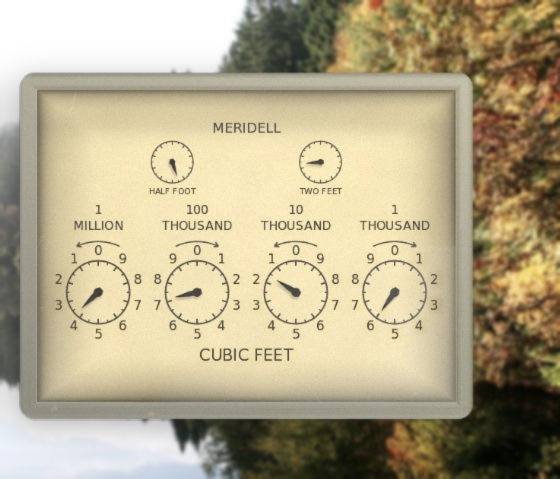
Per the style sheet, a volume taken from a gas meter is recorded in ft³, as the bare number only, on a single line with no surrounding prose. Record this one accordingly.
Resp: 371600
